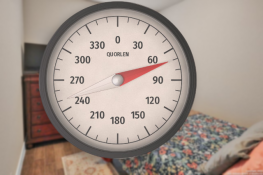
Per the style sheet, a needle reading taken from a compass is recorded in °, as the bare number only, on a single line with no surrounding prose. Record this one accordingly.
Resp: 70
